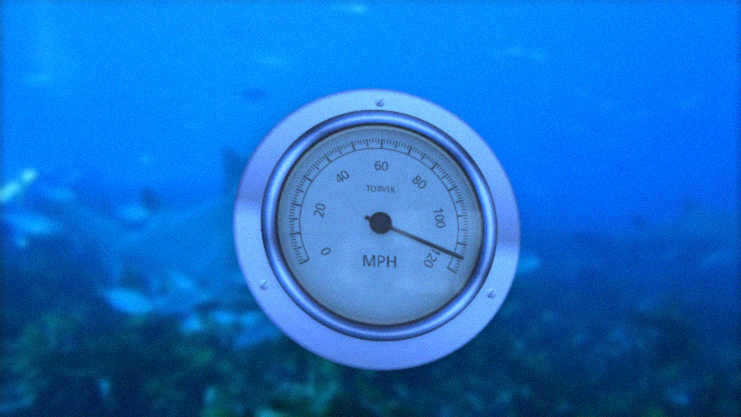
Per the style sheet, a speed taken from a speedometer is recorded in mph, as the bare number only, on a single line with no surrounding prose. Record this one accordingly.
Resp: 115
